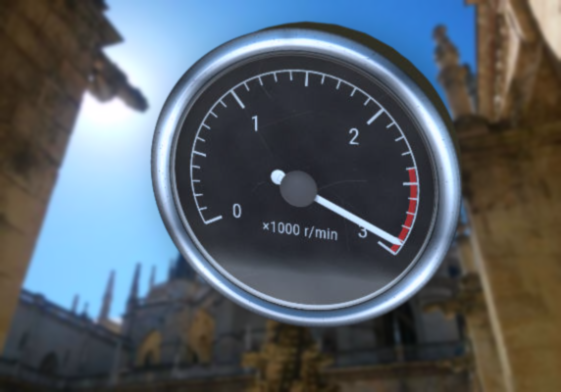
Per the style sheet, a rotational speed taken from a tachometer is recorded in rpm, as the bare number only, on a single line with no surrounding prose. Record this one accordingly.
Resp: 2900
